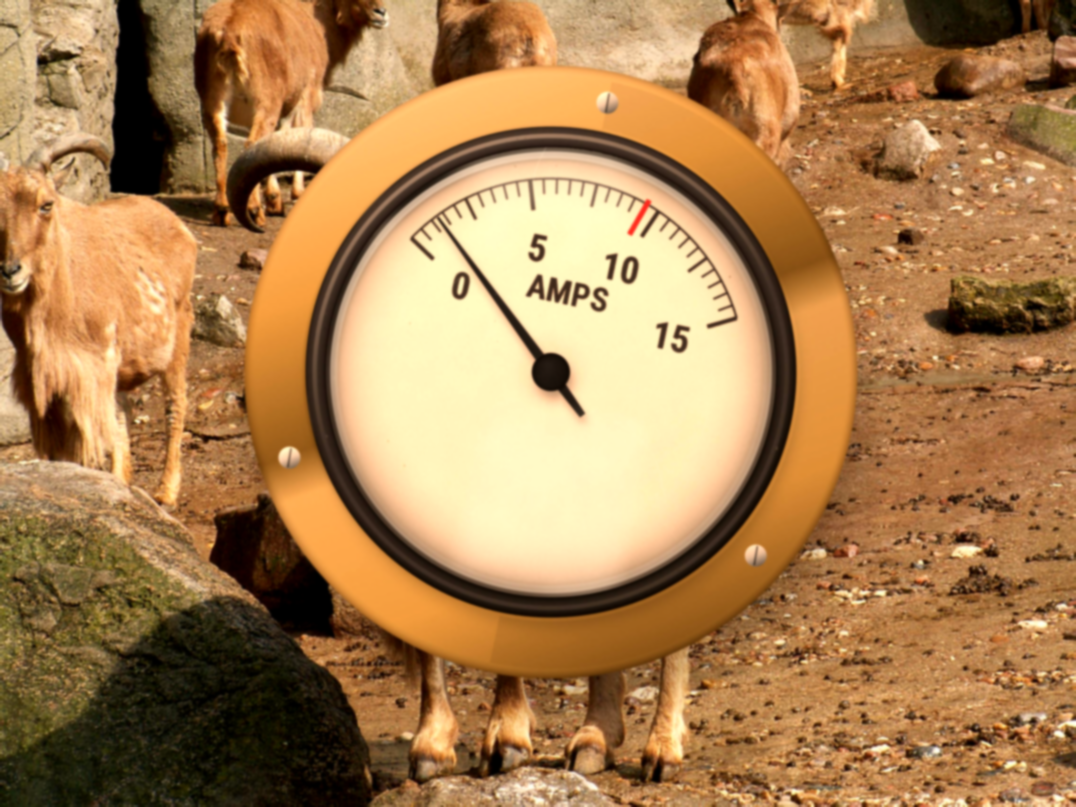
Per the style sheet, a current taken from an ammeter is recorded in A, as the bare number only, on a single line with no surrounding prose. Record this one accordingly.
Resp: 1.25
